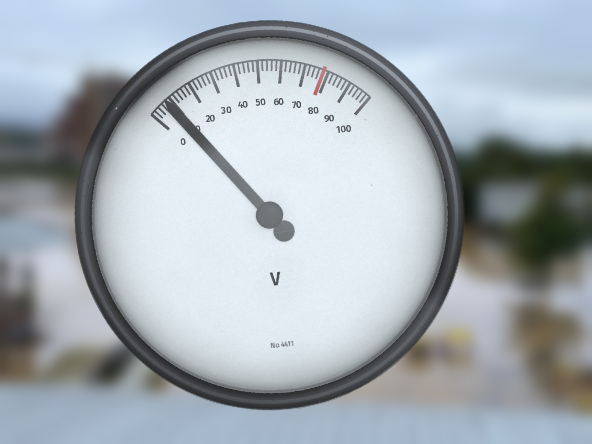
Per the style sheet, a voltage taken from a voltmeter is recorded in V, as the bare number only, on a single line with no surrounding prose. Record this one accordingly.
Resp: 8
